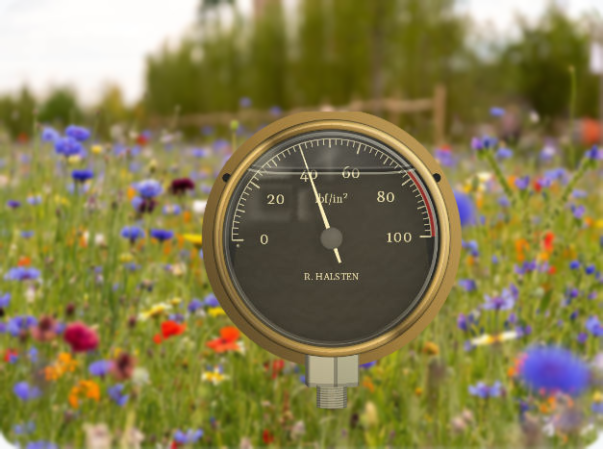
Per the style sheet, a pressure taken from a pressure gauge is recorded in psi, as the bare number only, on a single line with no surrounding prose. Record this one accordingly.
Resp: 40
